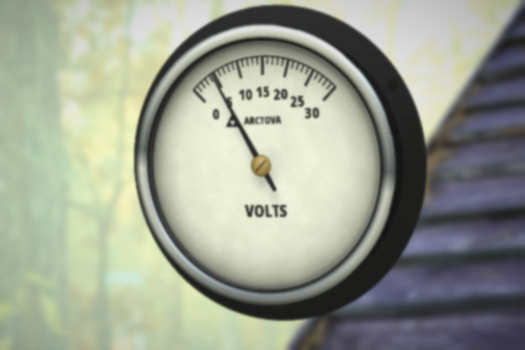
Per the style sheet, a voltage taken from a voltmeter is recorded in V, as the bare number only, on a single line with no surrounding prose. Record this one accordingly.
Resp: 5
